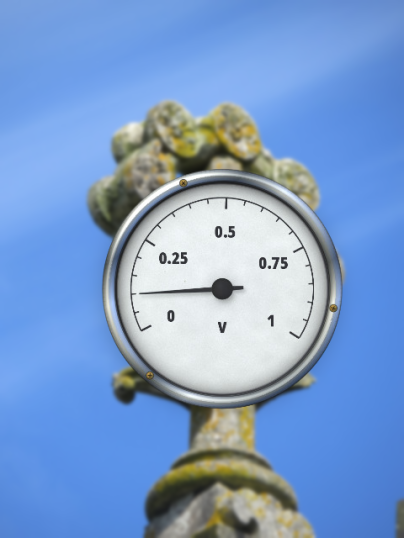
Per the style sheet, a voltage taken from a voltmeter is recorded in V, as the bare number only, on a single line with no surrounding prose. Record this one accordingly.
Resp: 0.1
